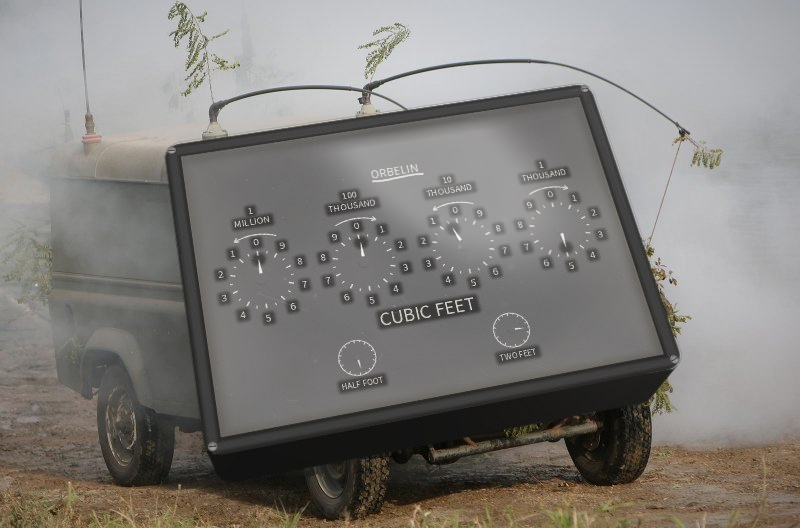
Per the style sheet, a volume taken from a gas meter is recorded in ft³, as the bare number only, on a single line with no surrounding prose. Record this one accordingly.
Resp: 500
